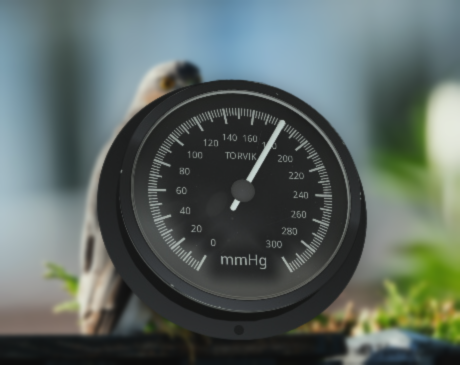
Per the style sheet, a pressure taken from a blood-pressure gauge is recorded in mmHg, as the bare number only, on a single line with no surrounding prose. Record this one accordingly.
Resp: 180
